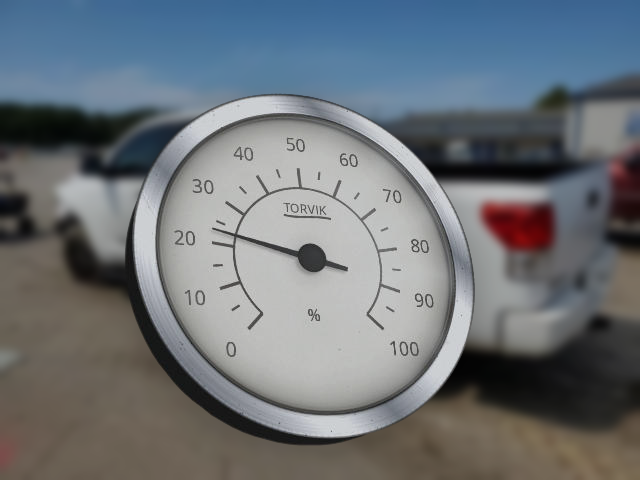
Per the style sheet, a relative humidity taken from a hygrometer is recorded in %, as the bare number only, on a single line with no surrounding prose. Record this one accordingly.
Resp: 22.5
